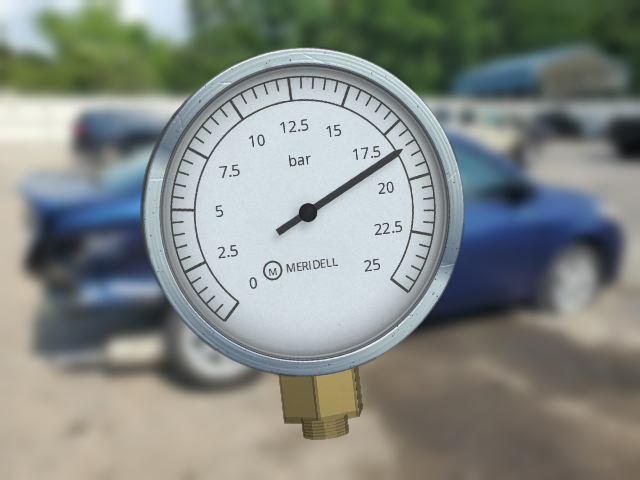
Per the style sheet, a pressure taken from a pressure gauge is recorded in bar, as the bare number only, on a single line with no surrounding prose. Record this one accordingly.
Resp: 18.5
